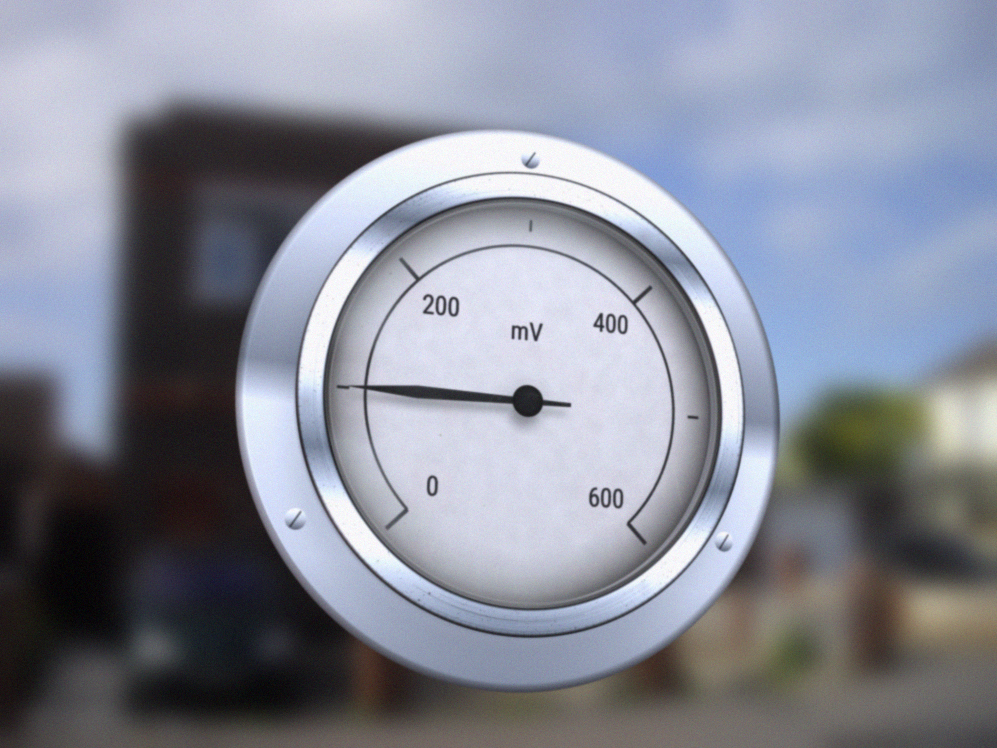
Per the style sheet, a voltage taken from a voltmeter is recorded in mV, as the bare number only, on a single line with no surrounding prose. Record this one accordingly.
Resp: 100
